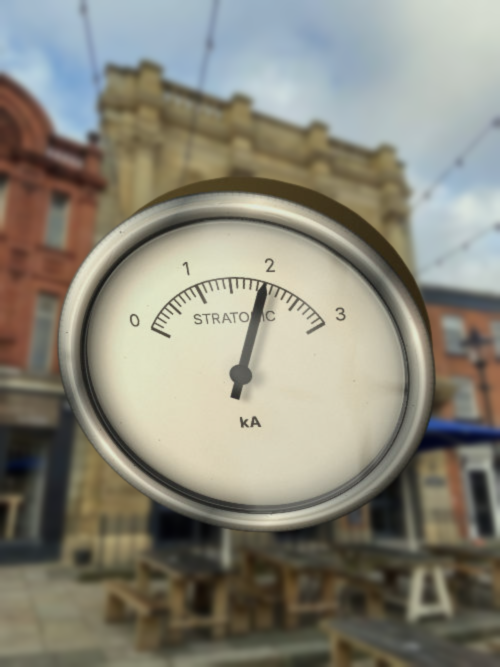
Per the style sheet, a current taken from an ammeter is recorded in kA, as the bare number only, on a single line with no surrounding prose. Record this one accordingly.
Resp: 2
